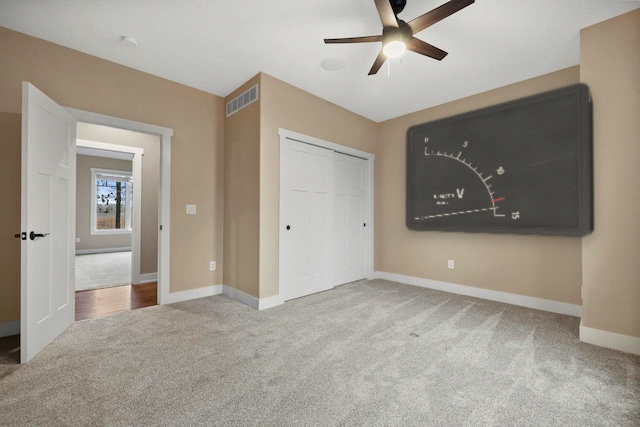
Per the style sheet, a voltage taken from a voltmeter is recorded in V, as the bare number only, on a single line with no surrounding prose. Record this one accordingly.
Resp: 14
